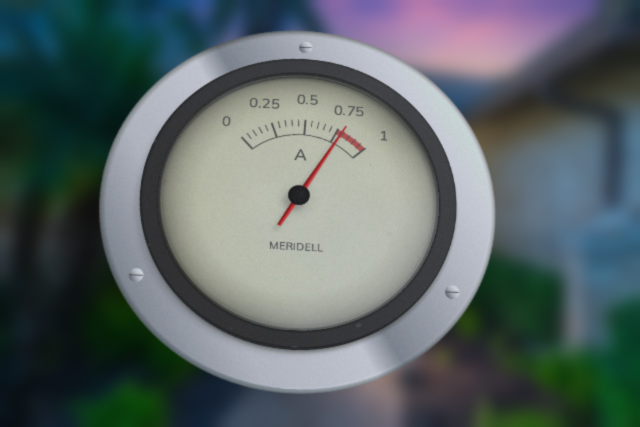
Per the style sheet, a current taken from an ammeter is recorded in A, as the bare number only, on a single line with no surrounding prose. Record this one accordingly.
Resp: 0.8
